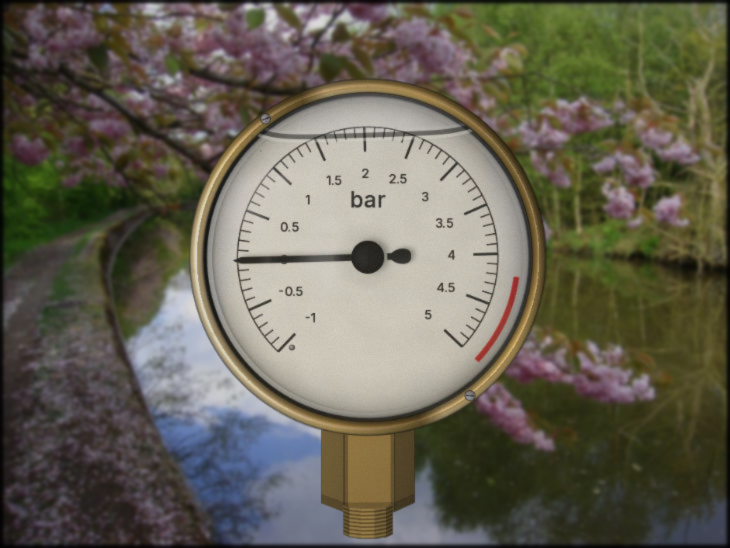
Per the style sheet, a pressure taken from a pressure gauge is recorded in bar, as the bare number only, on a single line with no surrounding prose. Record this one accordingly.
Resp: 0
